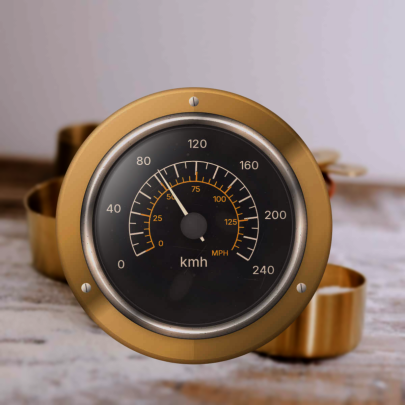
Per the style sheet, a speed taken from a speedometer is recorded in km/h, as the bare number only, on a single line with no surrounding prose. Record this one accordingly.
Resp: 85
